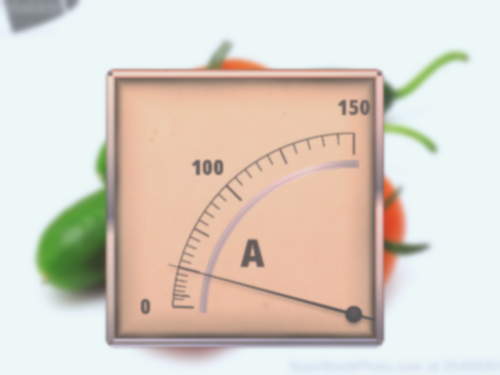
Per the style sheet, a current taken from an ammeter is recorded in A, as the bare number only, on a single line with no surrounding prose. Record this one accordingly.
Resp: 50
